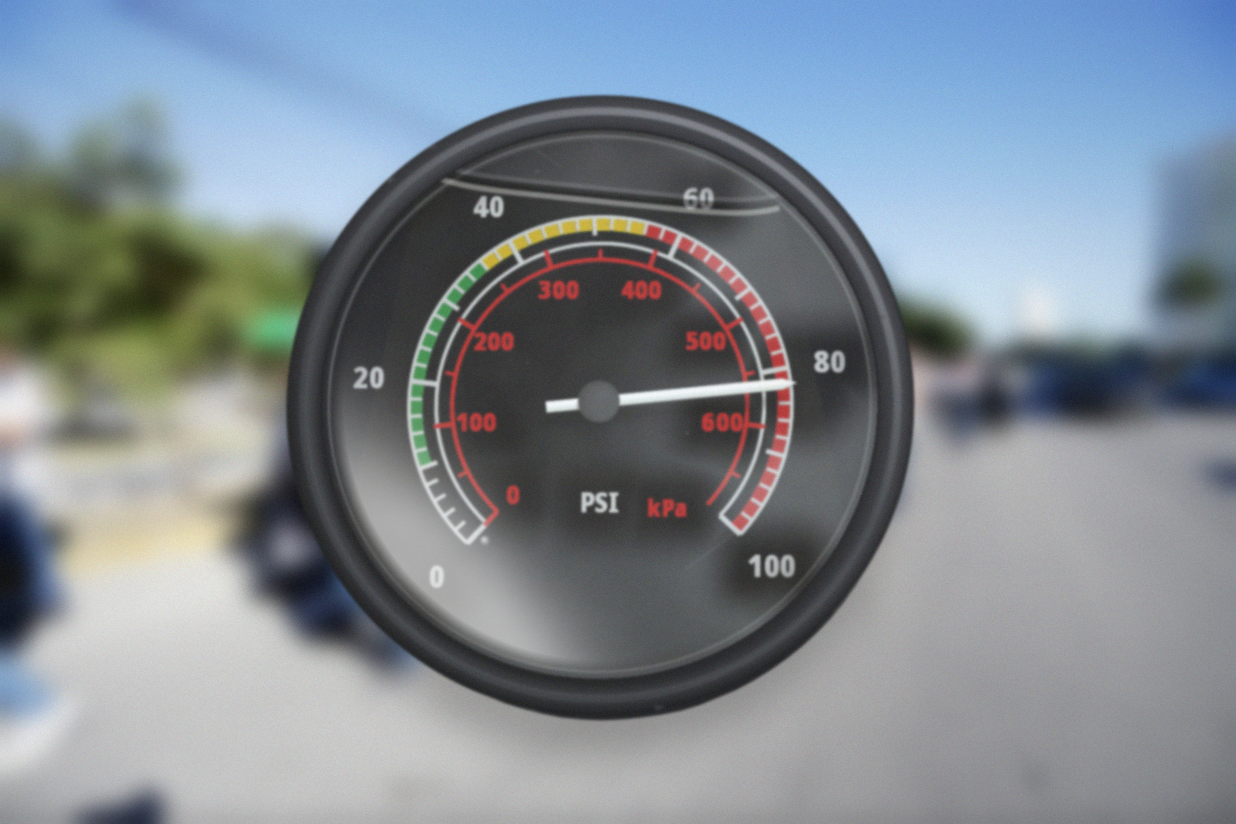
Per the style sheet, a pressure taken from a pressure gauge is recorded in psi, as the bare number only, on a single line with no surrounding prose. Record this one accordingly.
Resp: 82
